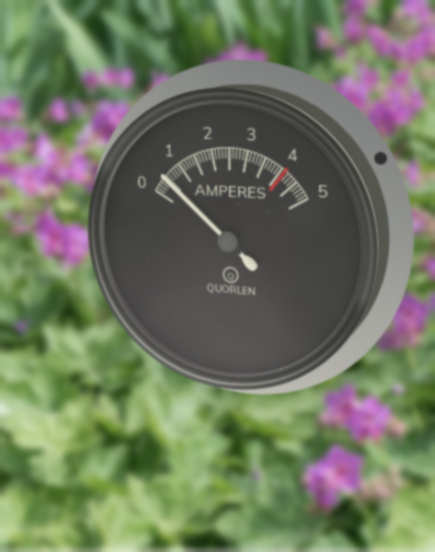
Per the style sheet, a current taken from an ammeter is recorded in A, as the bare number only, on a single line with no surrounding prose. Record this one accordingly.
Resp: 0.5
